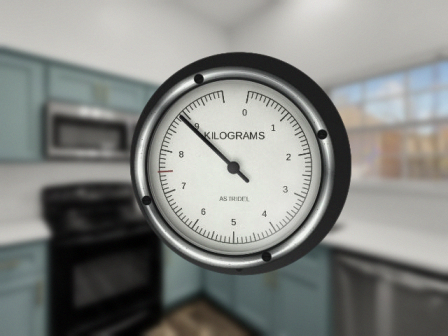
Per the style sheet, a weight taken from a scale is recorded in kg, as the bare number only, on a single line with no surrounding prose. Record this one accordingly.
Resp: 8.9
